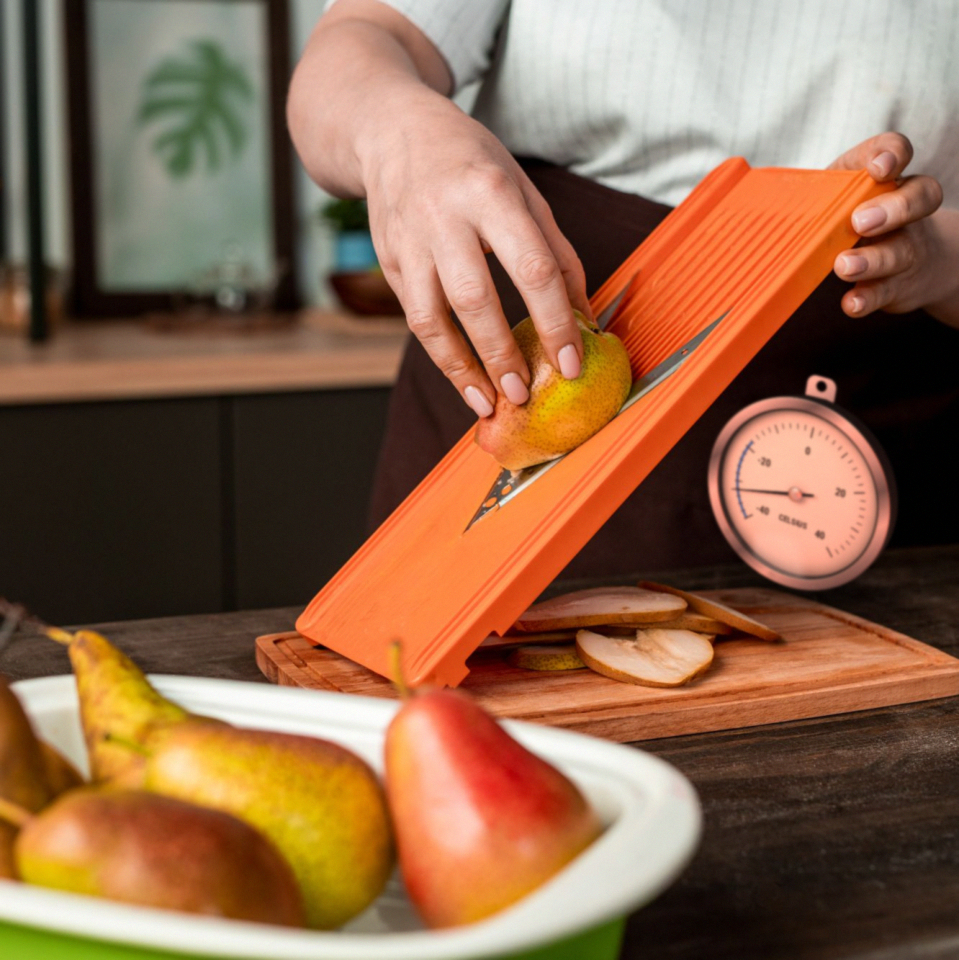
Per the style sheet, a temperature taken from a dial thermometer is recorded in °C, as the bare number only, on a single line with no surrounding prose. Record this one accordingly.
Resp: -32
